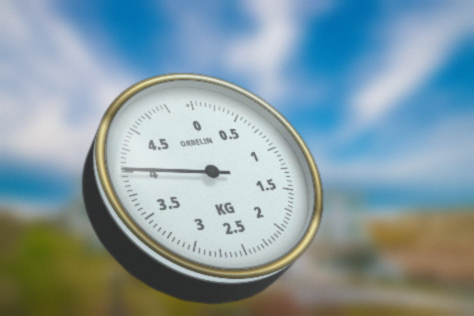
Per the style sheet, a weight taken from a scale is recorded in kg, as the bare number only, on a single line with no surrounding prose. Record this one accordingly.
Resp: 4
